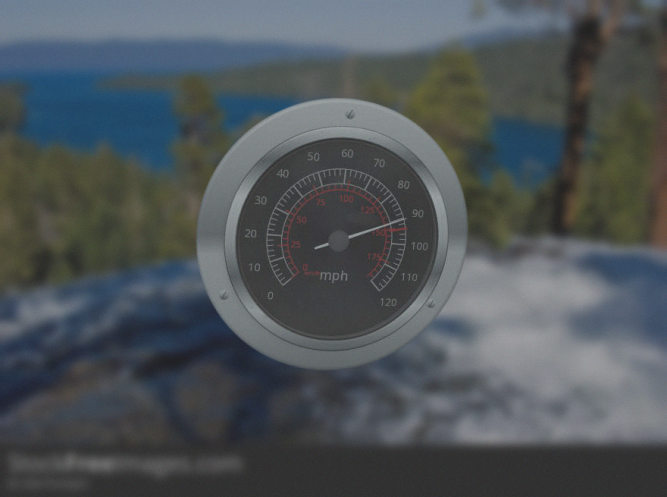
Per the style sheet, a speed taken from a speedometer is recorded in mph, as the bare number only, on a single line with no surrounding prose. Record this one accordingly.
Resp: 90
